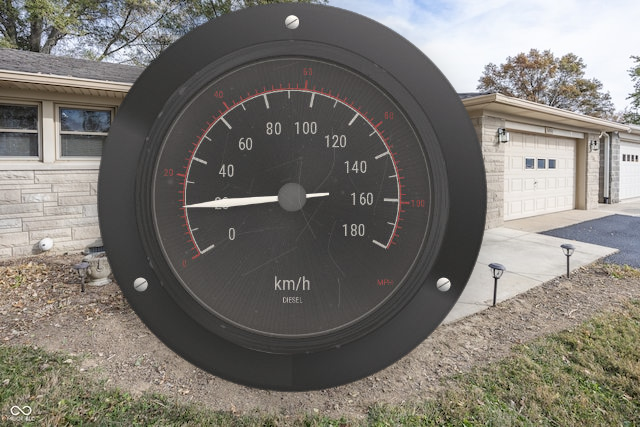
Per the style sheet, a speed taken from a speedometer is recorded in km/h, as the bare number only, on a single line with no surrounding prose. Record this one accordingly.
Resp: 20
